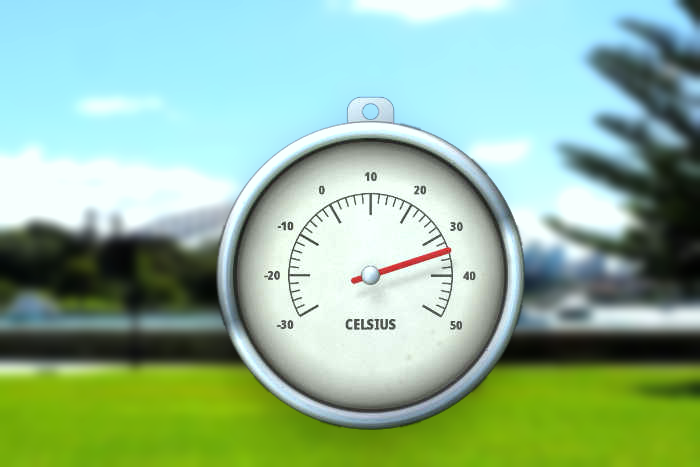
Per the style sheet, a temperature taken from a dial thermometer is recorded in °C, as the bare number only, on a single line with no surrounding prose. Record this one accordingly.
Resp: 34
